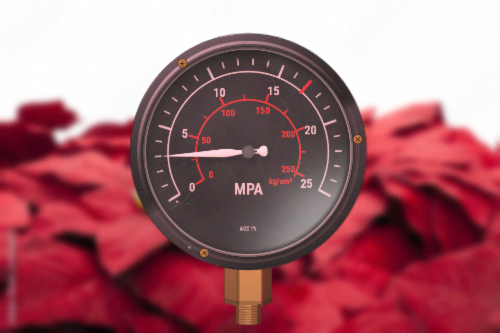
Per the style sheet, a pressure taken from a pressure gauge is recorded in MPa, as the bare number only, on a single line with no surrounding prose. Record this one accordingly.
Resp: 3
